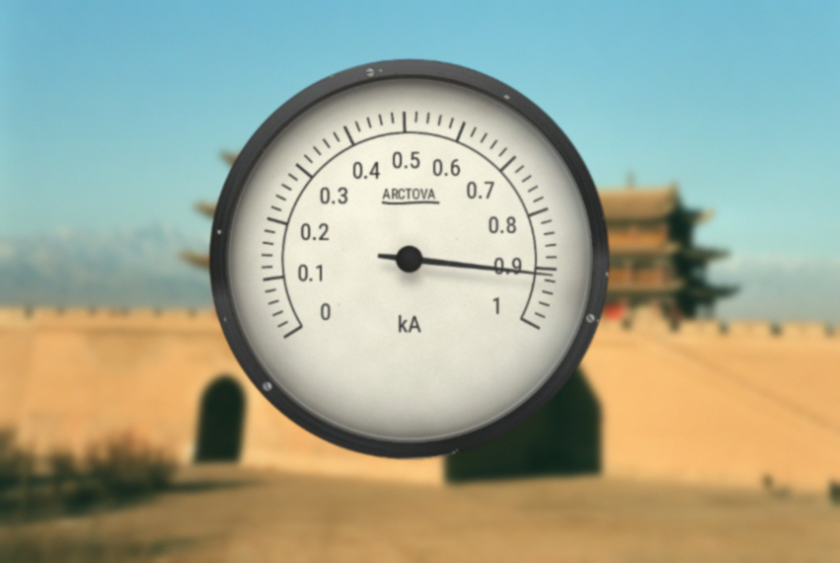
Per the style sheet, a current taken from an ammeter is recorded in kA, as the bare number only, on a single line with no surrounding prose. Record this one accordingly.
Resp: 0.91
